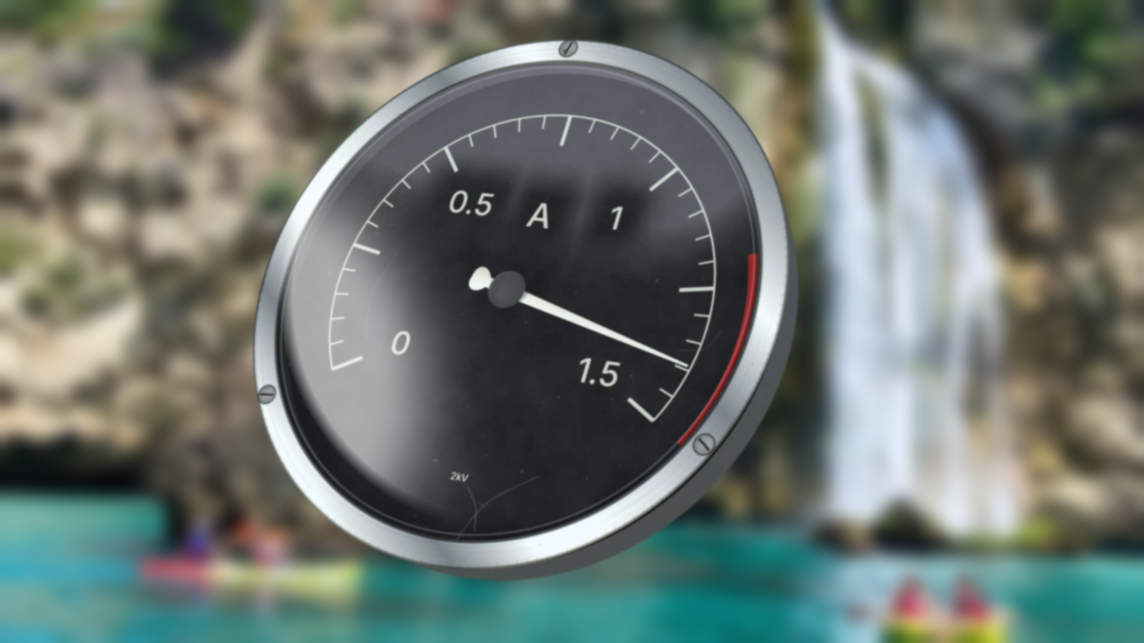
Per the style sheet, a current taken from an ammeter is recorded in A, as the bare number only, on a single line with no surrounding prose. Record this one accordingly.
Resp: 1.4
